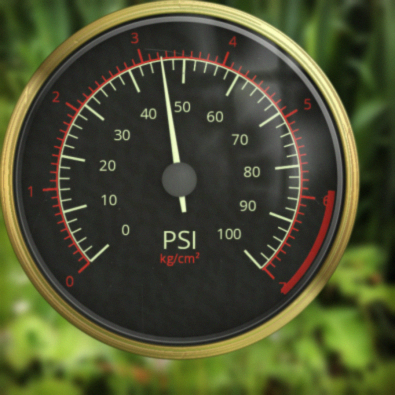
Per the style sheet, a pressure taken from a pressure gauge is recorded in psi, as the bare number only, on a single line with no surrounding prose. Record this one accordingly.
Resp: 46
